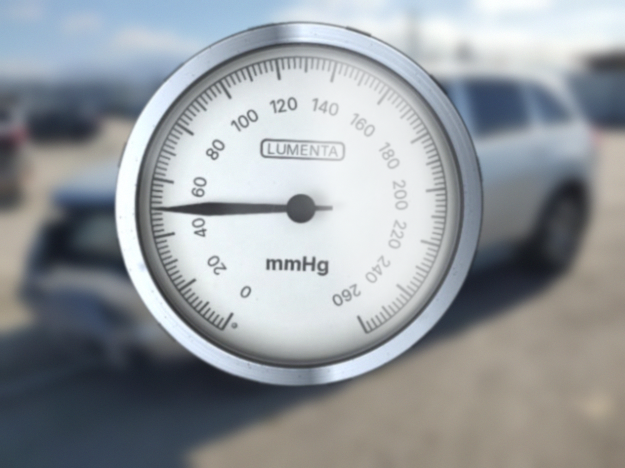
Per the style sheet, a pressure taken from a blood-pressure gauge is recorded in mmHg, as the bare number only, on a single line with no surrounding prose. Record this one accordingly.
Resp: 50
